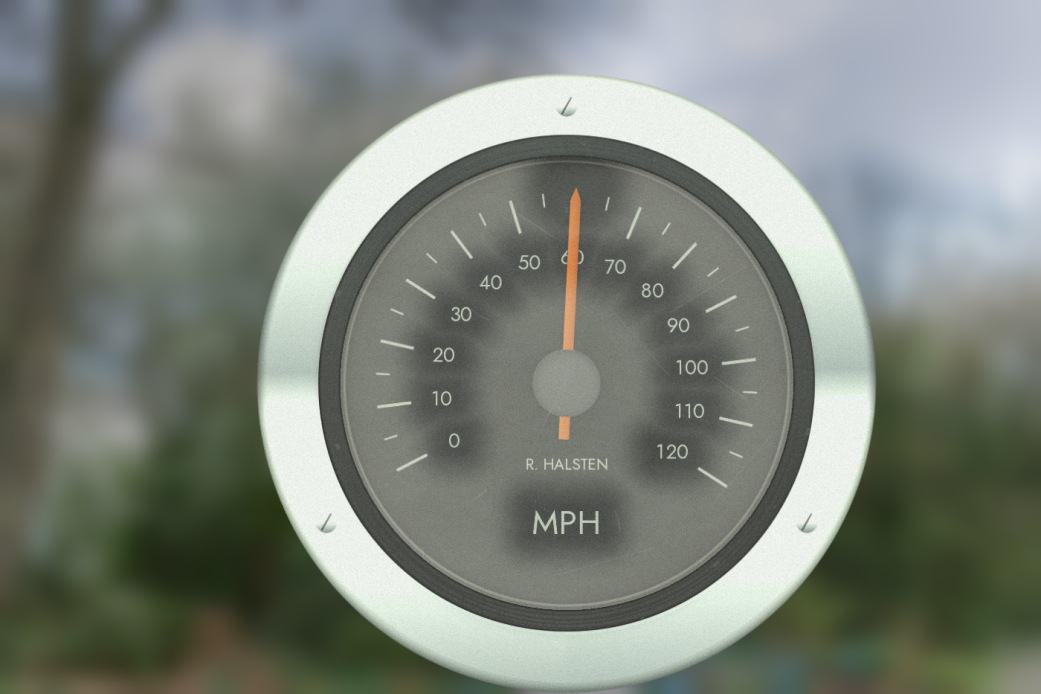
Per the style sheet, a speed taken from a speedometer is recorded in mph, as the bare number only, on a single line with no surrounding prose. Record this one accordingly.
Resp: 60
